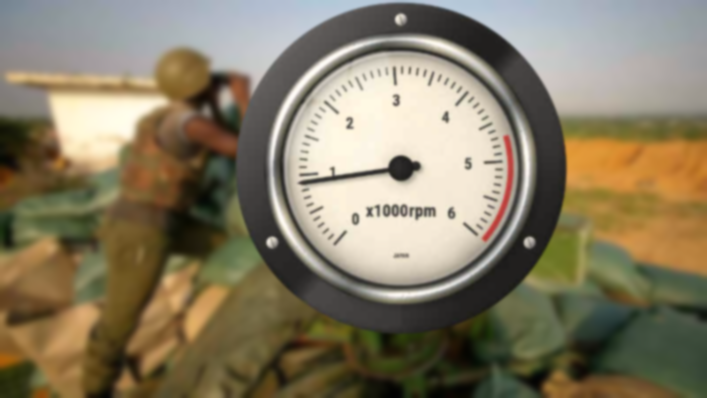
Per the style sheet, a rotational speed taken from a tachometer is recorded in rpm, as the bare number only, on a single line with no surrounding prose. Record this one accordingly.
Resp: 900
